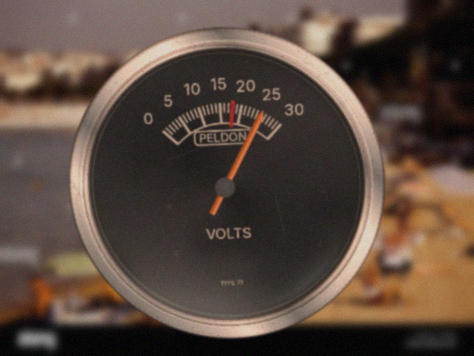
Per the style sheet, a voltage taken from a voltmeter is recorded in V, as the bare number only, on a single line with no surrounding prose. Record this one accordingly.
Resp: 25
